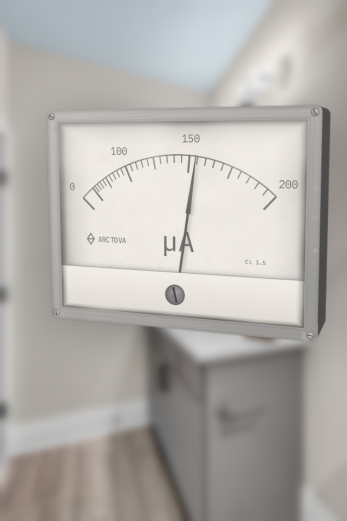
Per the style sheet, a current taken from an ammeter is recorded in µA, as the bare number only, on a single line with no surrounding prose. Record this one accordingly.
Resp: 155
